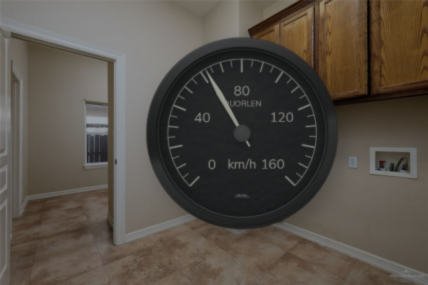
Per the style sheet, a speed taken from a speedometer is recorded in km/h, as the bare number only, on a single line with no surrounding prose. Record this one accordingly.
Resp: 62.5
